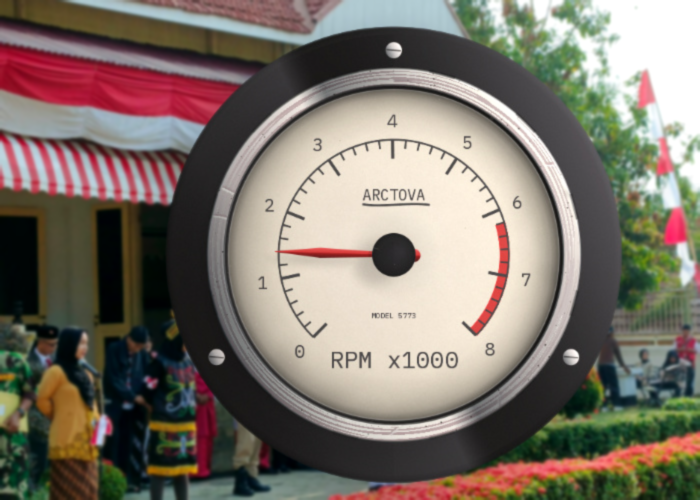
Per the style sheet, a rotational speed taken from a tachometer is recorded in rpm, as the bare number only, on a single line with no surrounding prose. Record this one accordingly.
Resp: 1400
